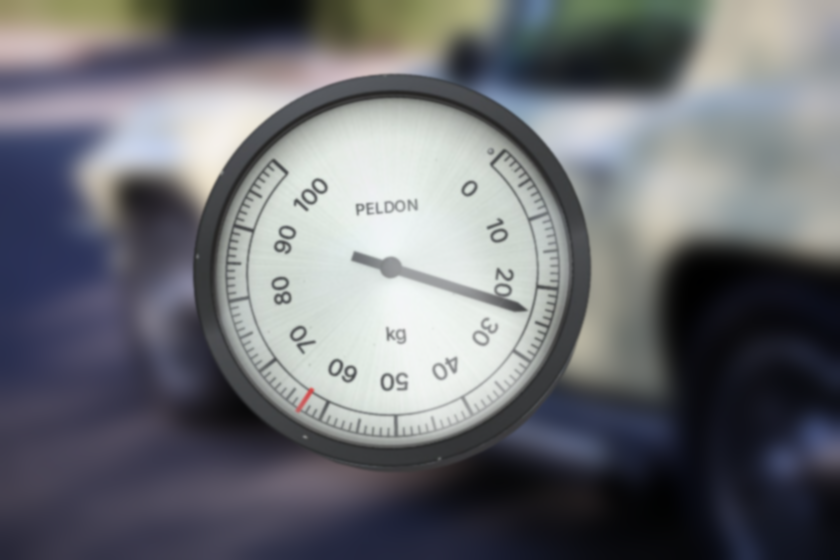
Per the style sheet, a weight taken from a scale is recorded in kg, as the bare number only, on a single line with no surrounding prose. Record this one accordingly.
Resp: 24
